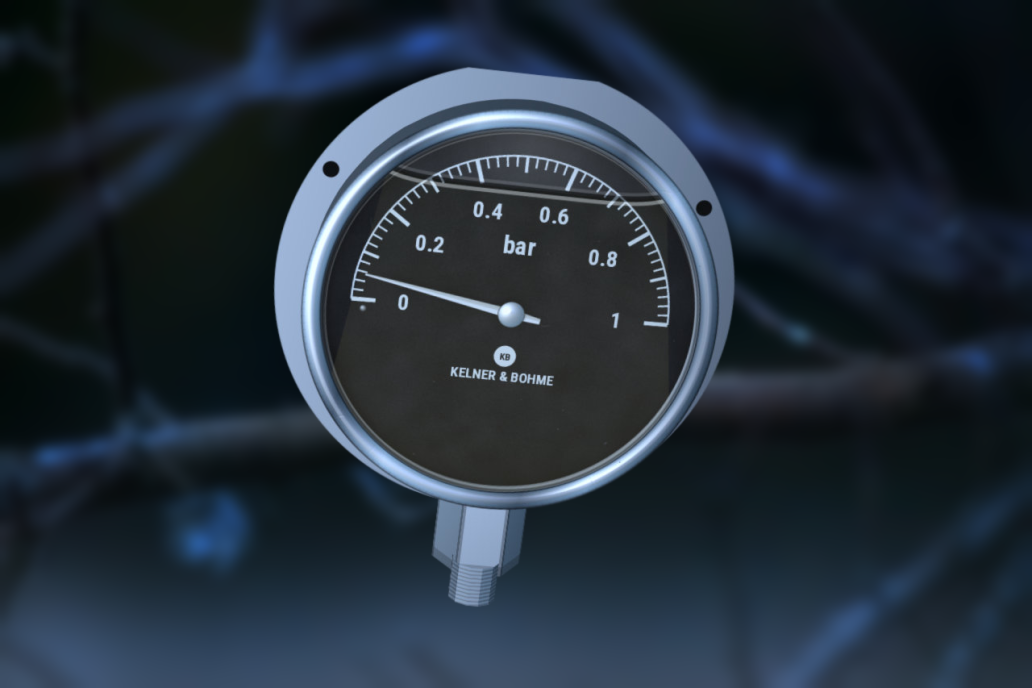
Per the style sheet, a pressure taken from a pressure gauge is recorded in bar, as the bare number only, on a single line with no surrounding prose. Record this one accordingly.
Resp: 0.06
